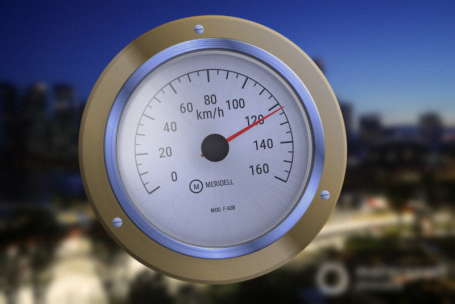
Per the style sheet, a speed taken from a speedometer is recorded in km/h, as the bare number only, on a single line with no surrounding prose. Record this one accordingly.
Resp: 122.5
